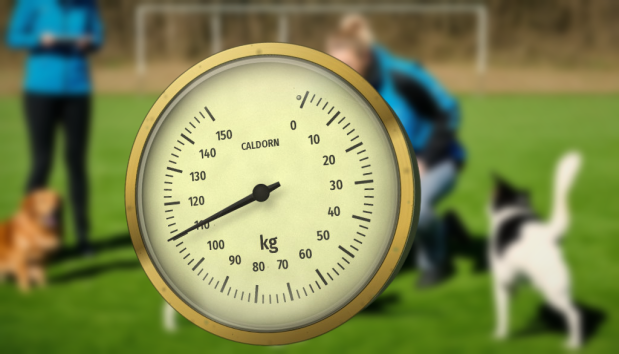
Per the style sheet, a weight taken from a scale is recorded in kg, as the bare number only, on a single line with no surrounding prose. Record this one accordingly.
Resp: 110
